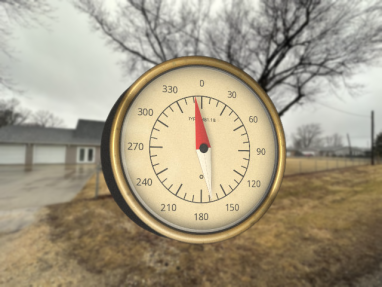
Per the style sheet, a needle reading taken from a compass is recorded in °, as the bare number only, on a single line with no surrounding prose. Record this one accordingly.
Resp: 350
